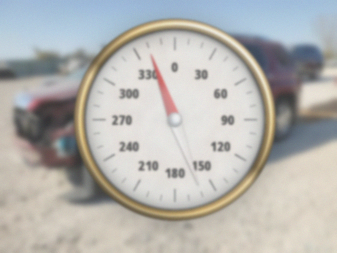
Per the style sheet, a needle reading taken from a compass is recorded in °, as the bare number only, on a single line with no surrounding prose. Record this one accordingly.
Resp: 340
